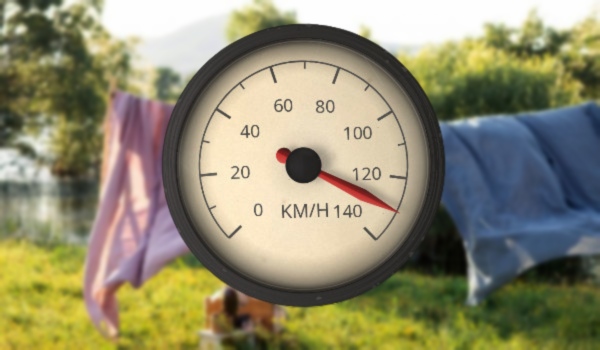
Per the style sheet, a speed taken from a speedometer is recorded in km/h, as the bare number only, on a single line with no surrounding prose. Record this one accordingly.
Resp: 130
